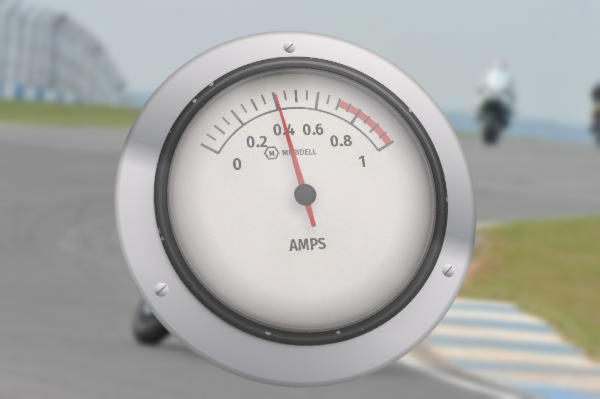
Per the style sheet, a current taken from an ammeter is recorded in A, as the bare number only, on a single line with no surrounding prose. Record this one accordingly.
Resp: 0.4
